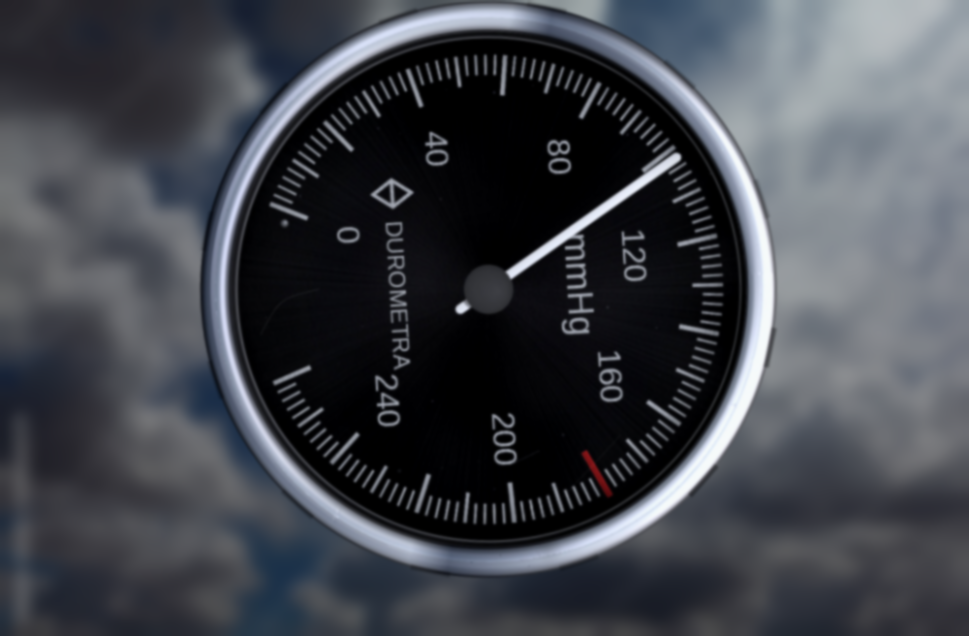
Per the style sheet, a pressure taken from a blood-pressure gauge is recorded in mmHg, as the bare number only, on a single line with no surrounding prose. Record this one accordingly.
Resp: 102
